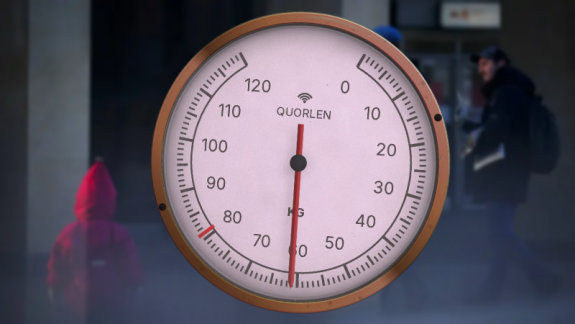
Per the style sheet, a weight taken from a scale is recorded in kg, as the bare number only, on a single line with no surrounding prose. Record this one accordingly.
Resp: 61
